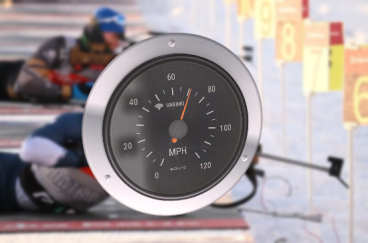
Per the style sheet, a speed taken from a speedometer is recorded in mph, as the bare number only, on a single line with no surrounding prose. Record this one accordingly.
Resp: 70
